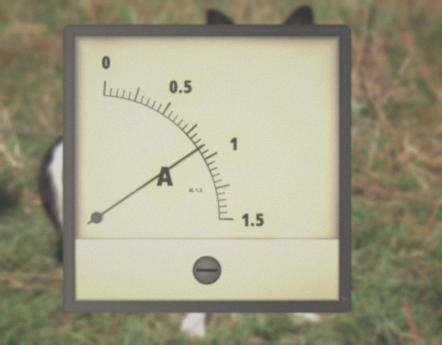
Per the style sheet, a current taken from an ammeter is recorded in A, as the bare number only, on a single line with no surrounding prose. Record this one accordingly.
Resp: 0.9
